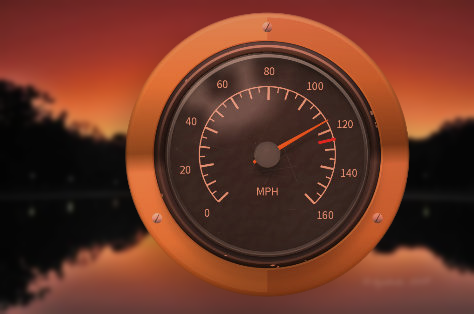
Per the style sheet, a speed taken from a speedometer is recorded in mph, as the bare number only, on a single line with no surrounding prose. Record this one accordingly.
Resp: 115
